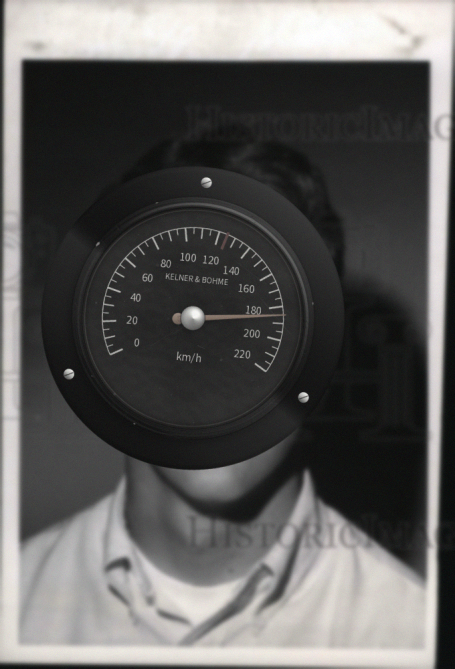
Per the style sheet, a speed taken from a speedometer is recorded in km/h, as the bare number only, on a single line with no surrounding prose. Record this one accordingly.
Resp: 185
